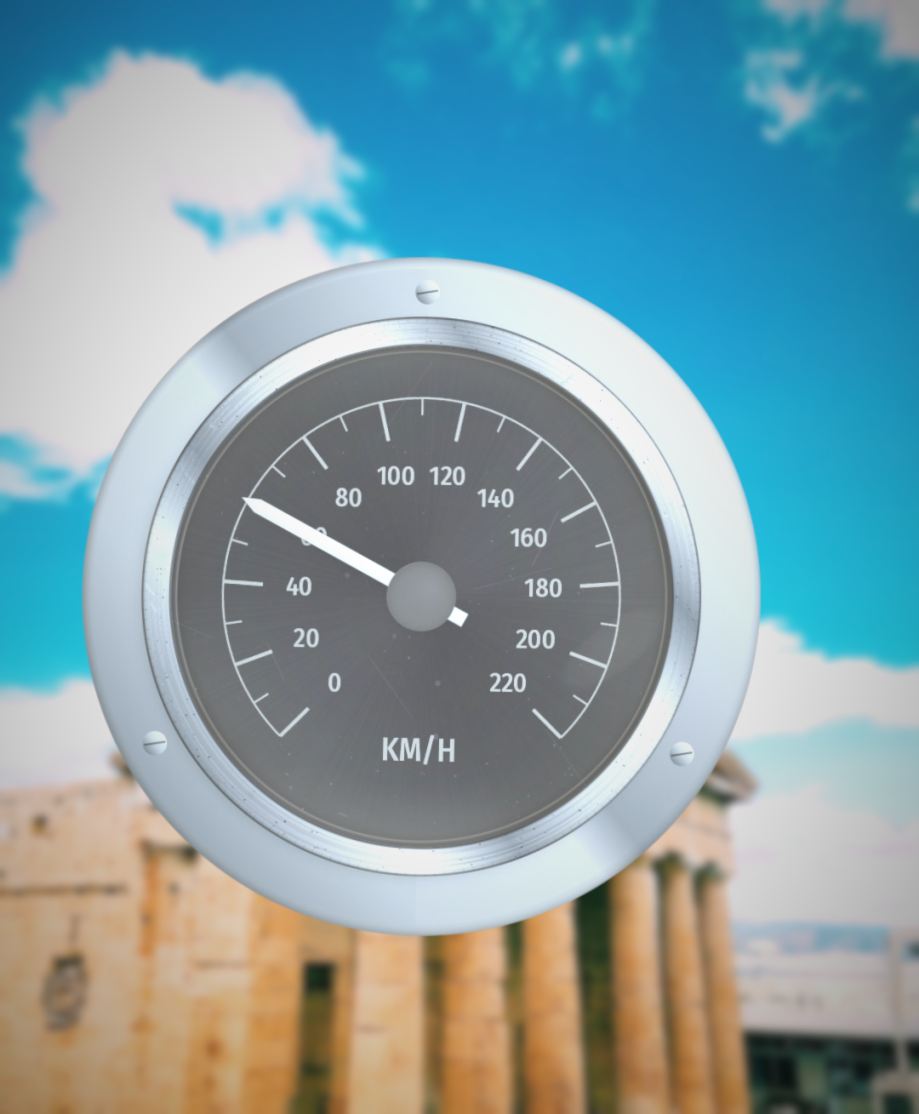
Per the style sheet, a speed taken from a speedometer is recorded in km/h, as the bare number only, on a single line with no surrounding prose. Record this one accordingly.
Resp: 60
